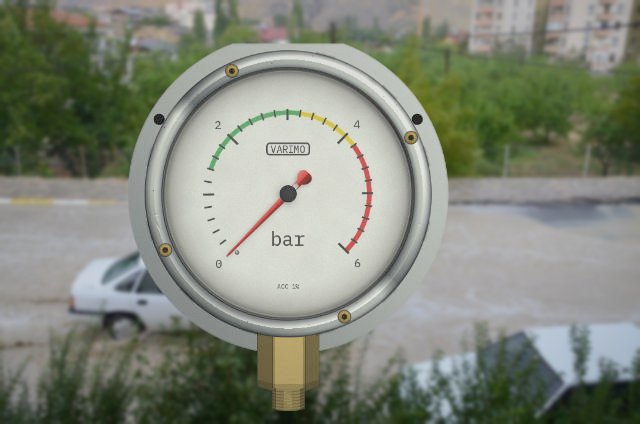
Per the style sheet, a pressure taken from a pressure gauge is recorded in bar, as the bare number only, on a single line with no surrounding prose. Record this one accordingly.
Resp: 0
